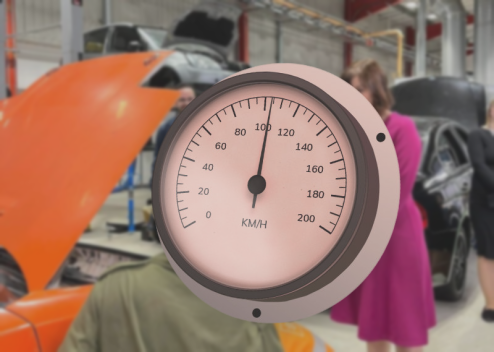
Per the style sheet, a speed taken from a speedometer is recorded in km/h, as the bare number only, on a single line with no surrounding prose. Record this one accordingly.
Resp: 105
